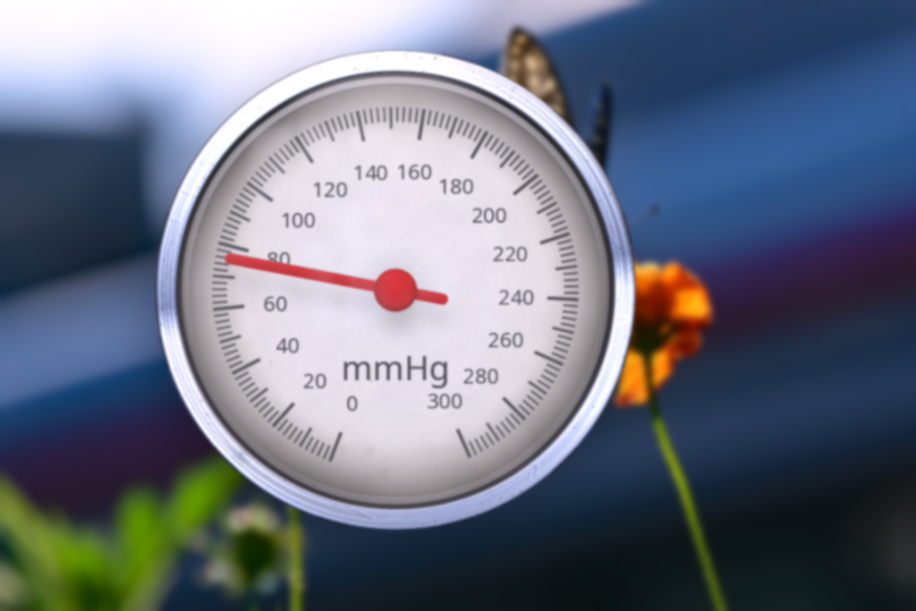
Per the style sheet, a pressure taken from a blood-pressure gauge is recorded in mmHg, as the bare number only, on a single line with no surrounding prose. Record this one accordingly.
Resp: 76
